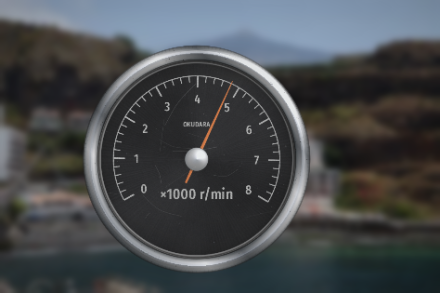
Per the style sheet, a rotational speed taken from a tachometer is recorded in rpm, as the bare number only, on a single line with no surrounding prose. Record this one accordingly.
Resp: 4800
